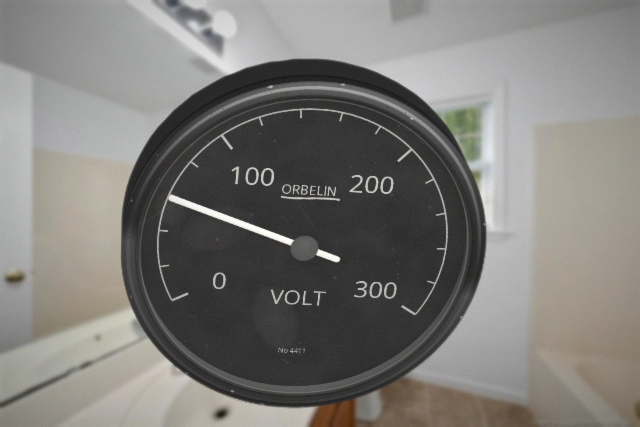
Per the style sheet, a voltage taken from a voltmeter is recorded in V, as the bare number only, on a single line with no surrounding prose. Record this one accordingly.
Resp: 60
